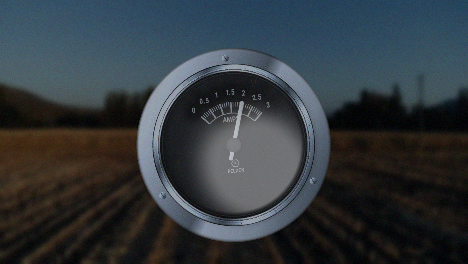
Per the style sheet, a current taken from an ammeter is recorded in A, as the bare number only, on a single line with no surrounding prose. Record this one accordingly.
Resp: 2
